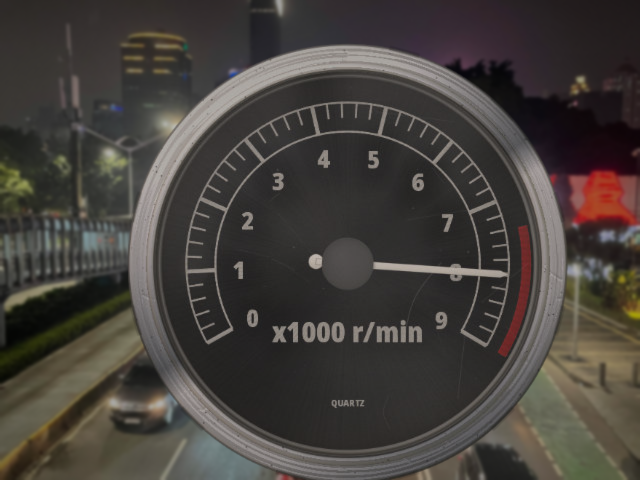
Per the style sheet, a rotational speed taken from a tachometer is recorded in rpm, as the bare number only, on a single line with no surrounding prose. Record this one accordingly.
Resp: 8000
